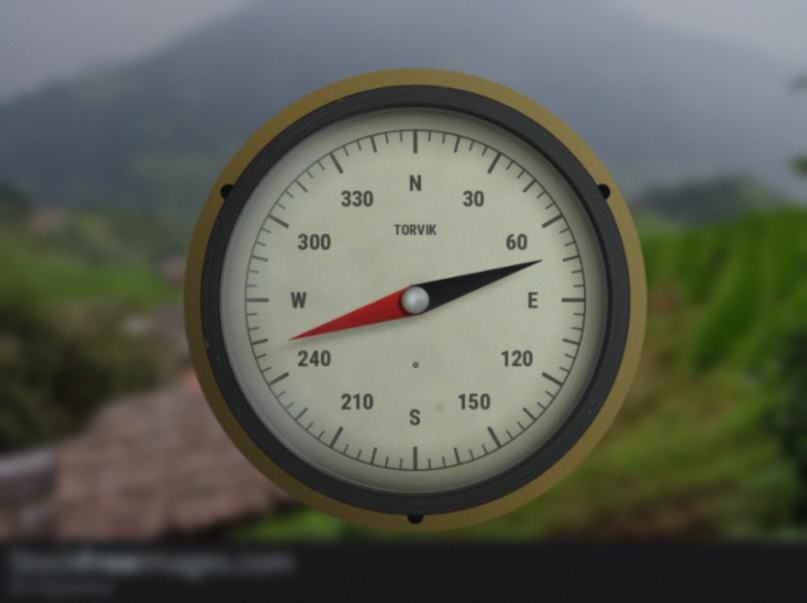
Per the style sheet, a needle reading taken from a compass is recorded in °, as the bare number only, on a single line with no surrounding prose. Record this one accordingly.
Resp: 252.5
